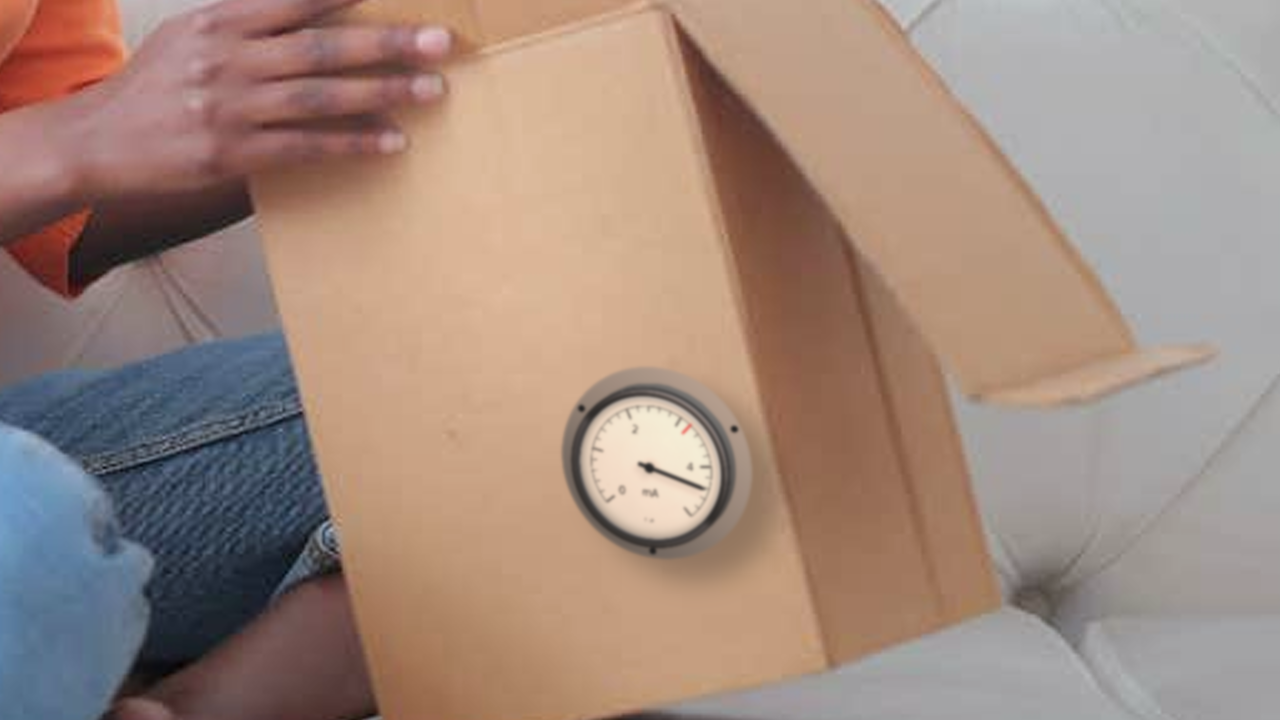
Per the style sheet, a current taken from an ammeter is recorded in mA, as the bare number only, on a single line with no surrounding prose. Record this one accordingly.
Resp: 4.4
